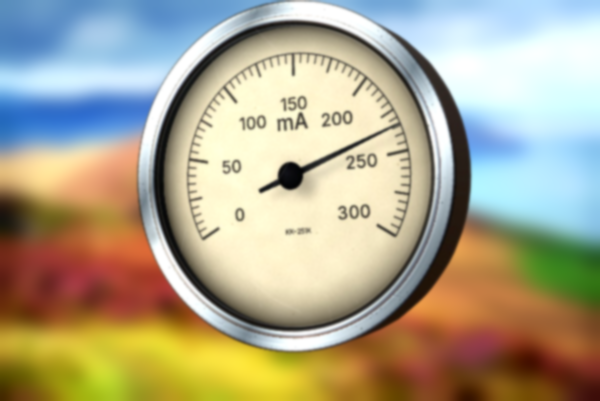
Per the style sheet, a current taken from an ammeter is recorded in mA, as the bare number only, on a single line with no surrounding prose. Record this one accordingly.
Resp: 235
